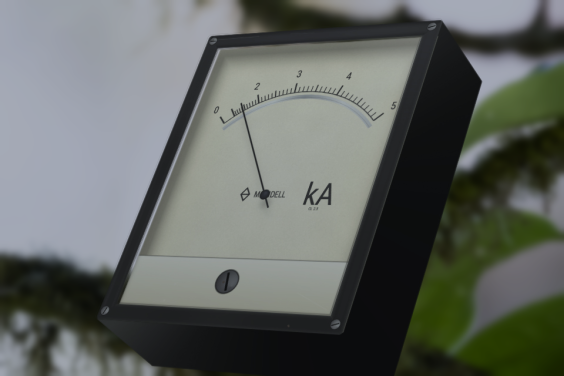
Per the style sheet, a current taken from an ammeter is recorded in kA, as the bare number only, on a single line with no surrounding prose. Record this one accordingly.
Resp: 1.5
